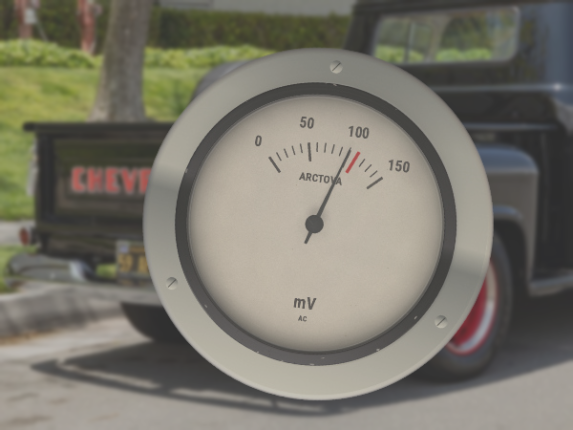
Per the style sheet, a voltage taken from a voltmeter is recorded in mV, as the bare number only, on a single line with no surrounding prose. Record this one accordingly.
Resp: 100
